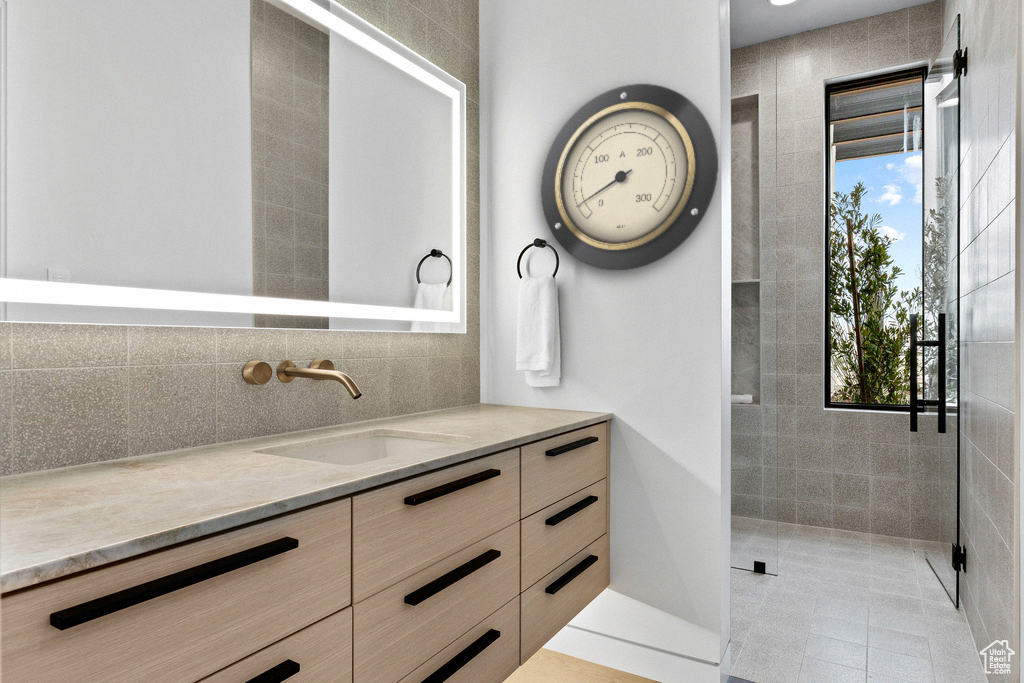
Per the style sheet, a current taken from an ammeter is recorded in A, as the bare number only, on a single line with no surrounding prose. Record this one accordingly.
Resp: 20
